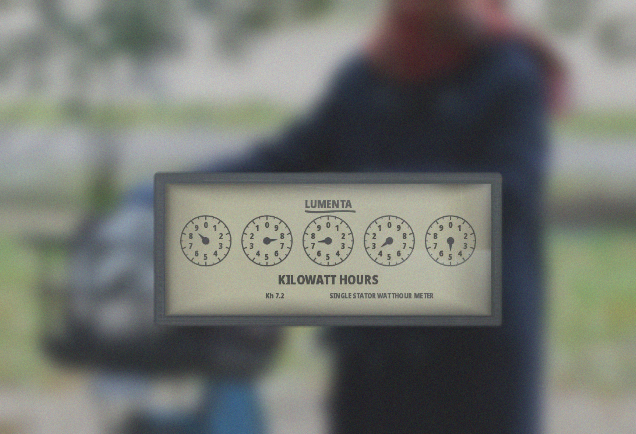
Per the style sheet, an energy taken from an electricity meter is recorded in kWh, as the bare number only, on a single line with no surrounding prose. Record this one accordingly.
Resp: 87735
